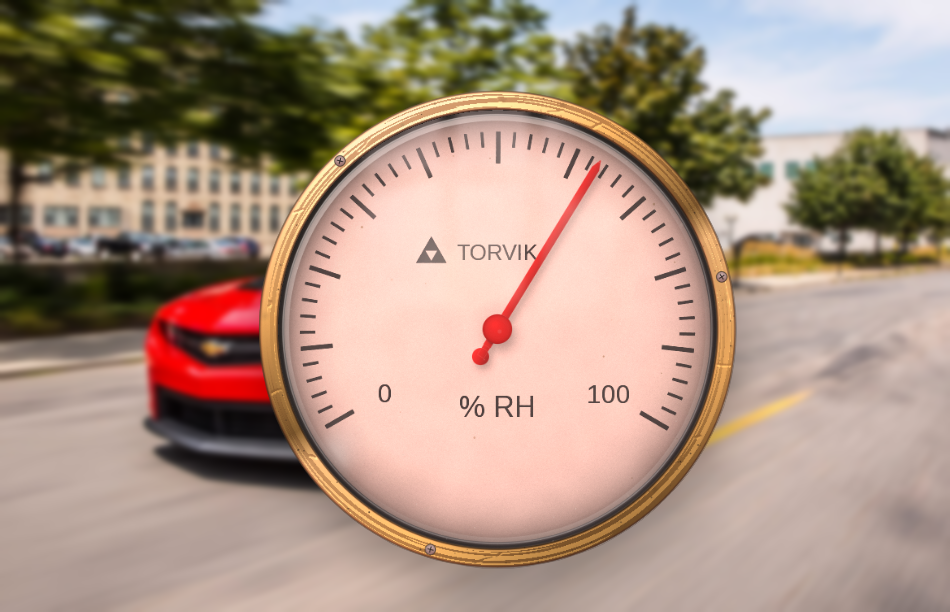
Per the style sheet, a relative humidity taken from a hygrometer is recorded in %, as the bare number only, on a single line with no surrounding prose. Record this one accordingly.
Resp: 63
